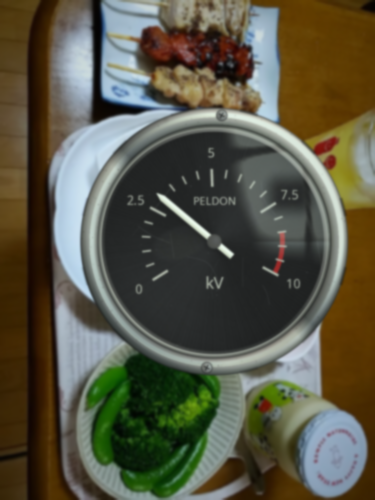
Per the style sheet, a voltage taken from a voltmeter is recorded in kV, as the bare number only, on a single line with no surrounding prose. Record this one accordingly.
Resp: 3
